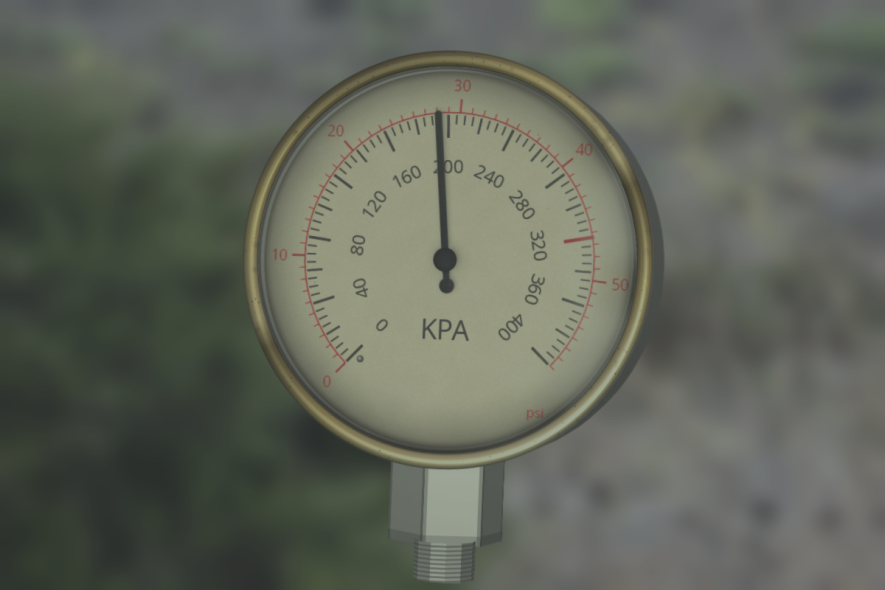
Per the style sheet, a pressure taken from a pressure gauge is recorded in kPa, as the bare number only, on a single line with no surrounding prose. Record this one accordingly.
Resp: 195
